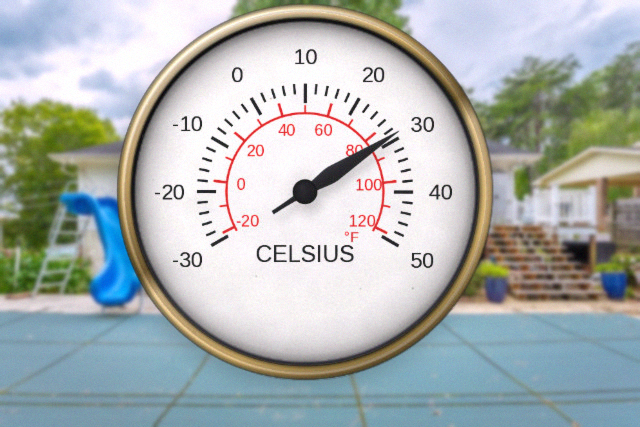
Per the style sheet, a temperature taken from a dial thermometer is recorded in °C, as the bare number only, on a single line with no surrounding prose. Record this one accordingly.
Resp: 29
